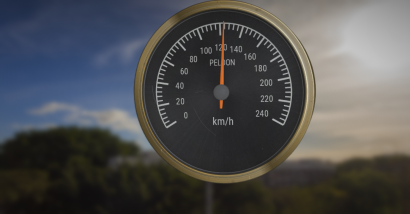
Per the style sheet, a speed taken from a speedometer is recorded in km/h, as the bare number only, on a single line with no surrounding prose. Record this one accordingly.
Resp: 124
